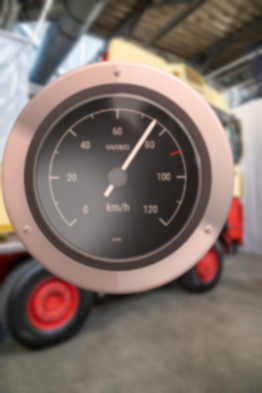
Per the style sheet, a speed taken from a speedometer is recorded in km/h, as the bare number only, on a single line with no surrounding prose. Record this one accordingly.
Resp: 75
